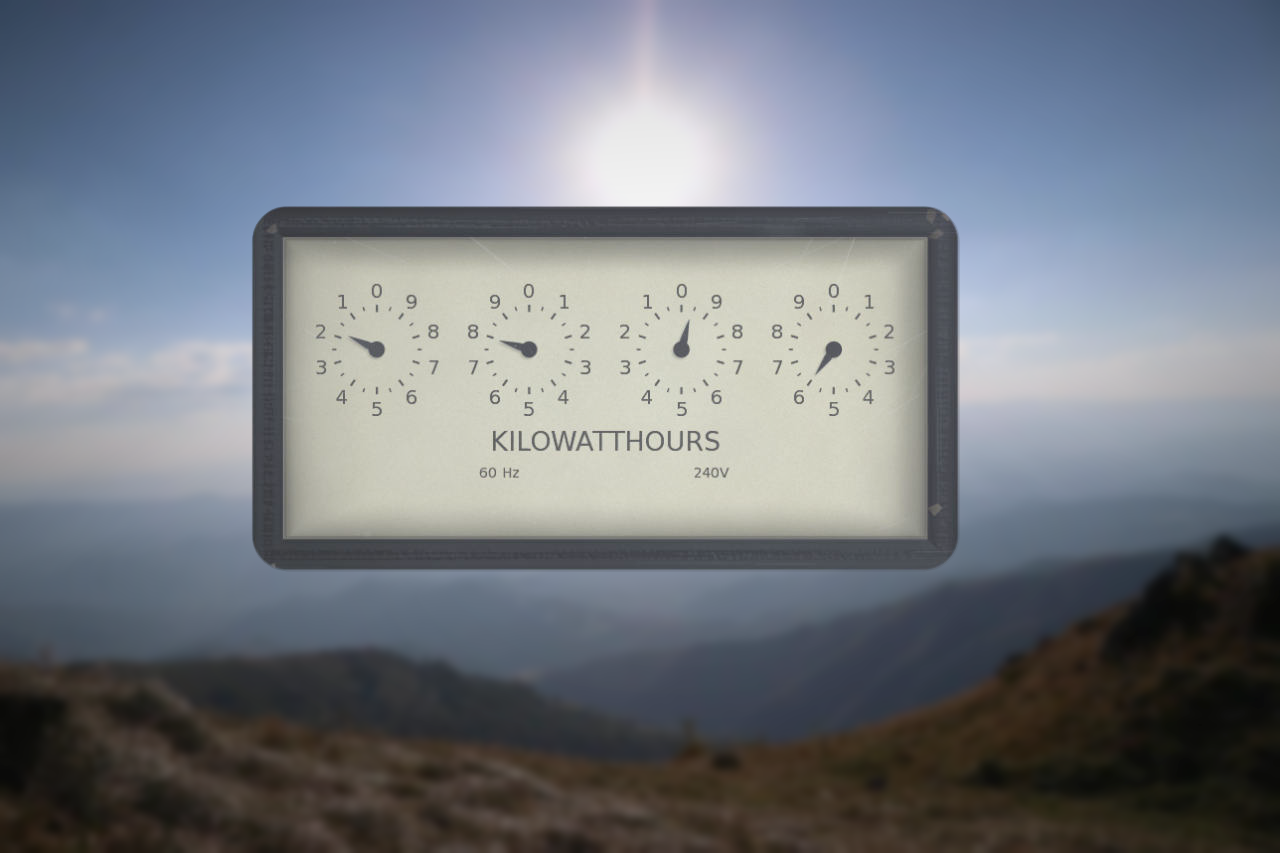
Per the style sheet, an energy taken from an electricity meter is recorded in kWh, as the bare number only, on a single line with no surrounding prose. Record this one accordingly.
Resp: 1796
